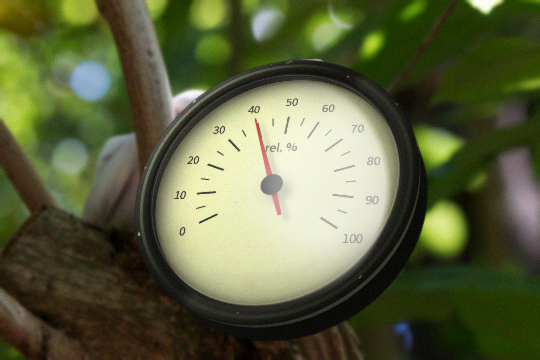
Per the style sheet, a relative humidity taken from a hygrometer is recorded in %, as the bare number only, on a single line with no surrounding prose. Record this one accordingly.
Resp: 40
